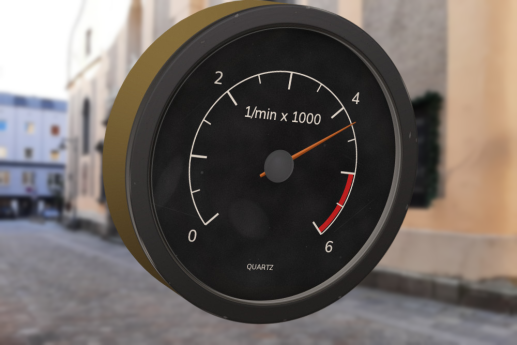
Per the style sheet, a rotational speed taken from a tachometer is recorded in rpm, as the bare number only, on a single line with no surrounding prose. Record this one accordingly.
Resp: 4250
